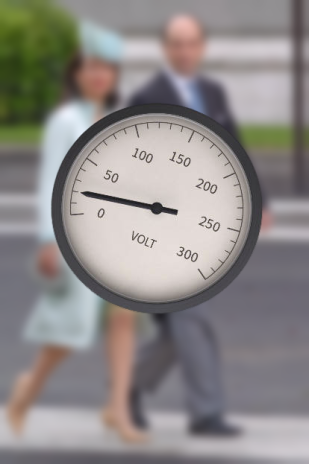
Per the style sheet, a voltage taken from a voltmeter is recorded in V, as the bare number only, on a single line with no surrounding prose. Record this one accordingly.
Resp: 20
